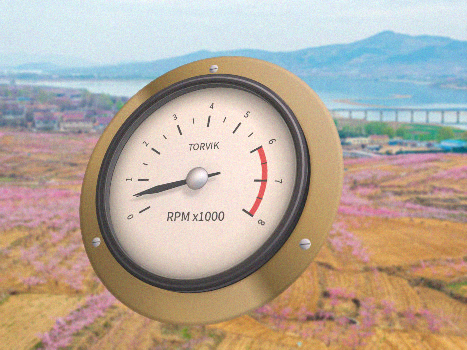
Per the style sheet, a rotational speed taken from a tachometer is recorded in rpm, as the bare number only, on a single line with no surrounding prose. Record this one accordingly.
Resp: 500
